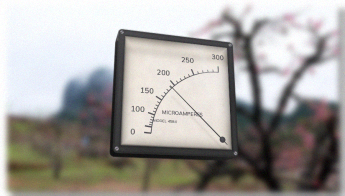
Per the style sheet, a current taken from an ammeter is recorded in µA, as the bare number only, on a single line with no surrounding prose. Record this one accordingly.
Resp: 190
